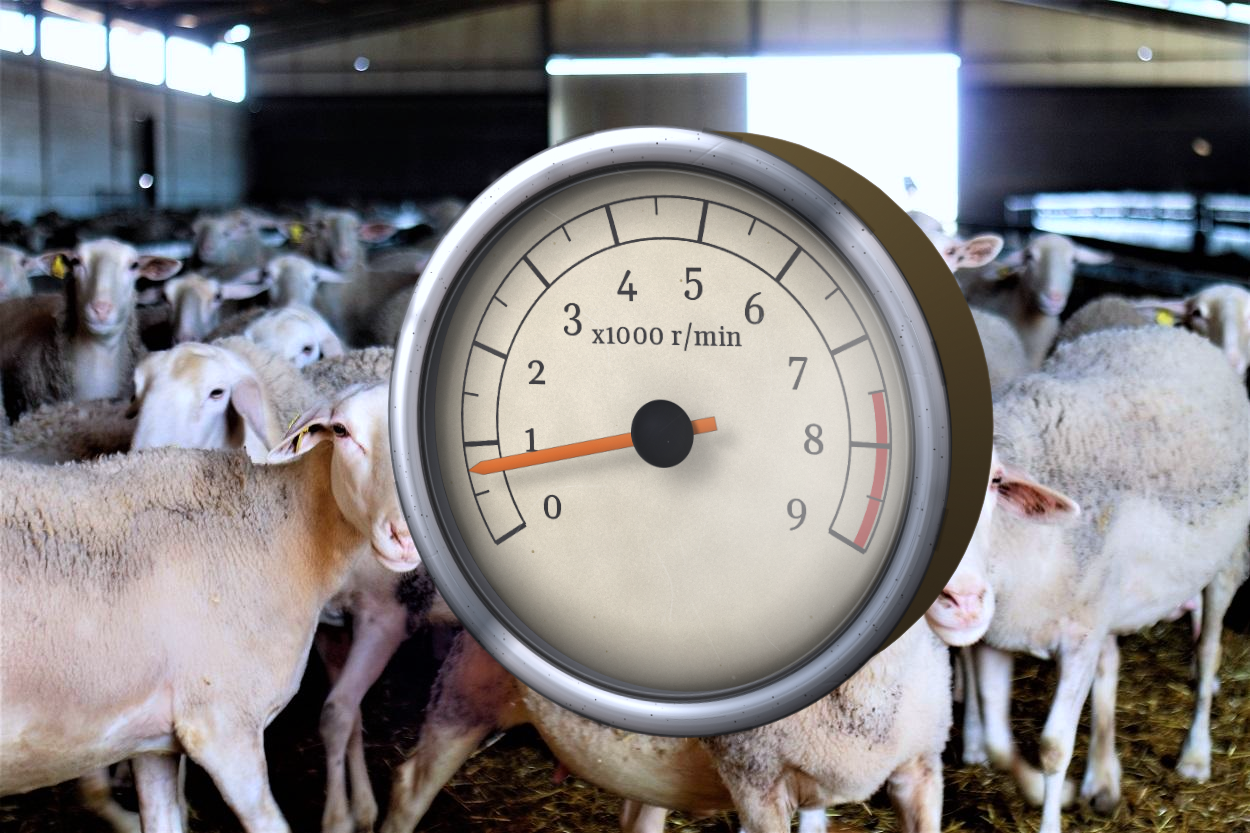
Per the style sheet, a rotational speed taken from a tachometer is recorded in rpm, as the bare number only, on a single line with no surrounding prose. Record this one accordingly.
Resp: 750
